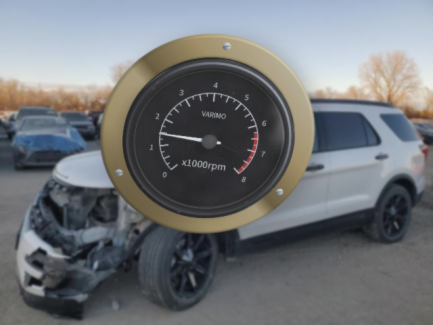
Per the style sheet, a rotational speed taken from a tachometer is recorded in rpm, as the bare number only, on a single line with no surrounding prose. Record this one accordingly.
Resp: 1500
